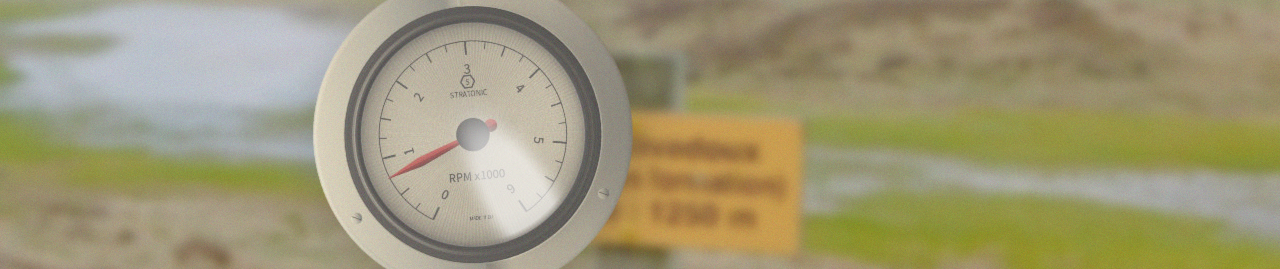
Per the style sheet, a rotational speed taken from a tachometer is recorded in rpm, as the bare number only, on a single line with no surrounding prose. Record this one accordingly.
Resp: 750
